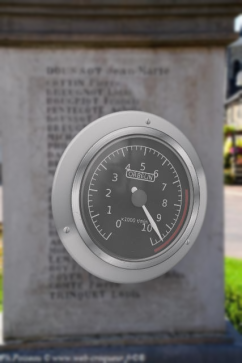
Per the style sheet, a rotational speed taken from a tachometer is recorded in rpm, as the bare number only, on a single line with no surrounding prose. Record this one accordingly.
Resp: 9600
